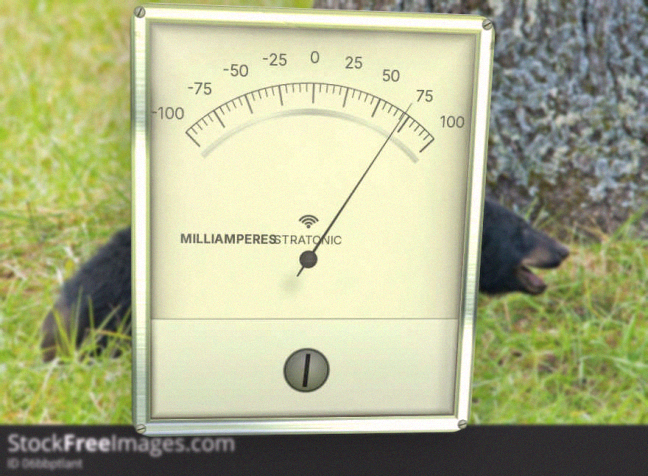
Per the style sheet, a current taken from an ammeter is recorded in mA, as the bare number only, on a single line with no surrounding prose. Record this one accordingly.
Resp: 70
